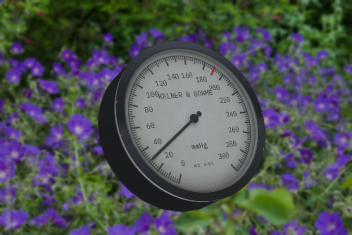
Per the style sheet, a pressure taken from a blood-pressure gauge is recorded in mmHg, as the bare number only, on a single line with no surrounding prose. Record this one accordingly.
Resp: 30
